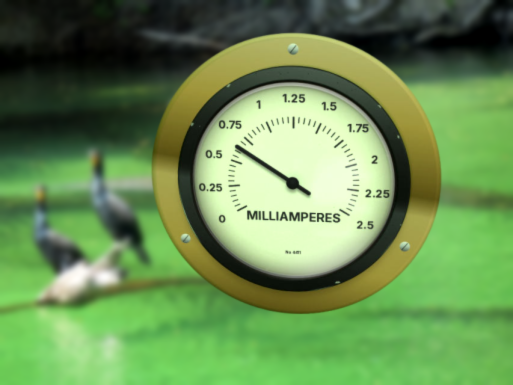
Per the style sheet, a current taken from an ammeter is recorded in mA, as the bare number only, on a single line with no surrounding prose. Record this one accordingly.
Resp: 0.65
